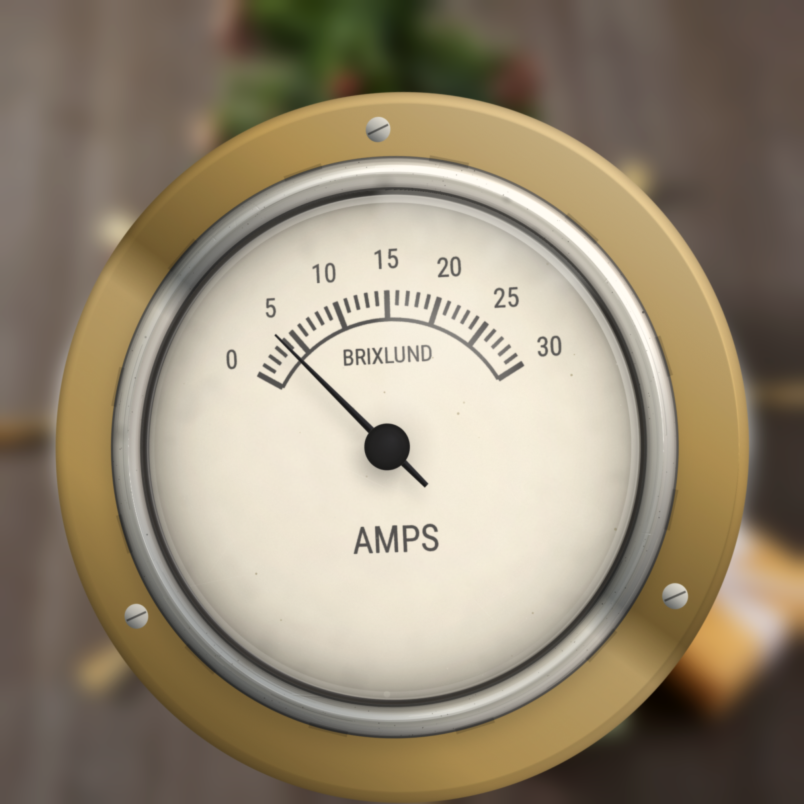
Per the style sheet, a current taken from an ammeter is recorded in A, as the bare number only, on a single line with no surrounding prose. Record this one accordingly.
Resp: 4
